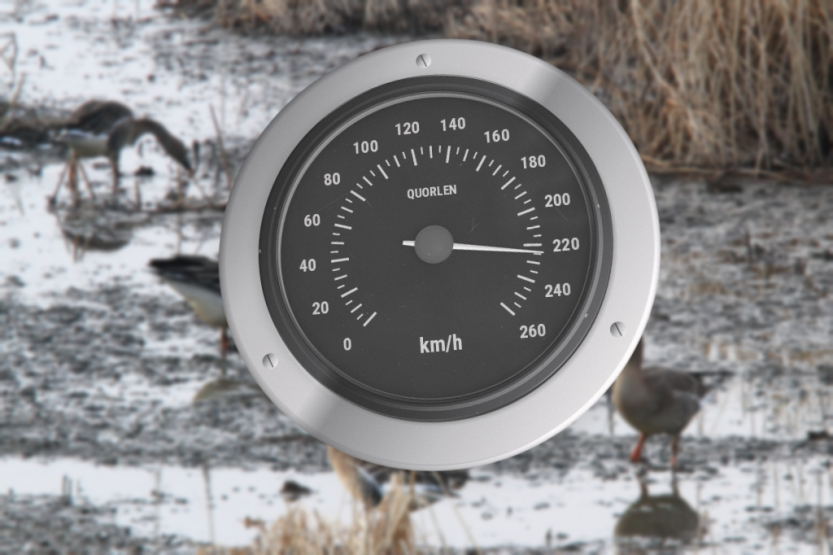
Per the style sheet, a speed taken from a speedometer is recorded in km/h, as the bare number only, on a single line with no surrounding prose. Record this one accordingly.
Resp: 225
